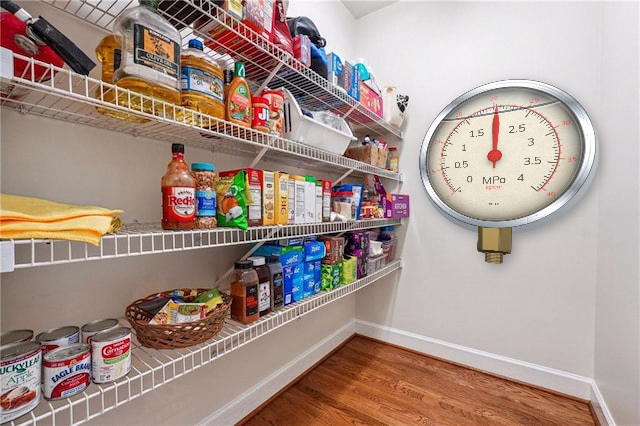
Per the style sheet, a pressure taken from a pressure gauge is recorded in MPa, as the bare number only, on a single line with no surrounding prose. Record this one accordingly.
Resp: 2
